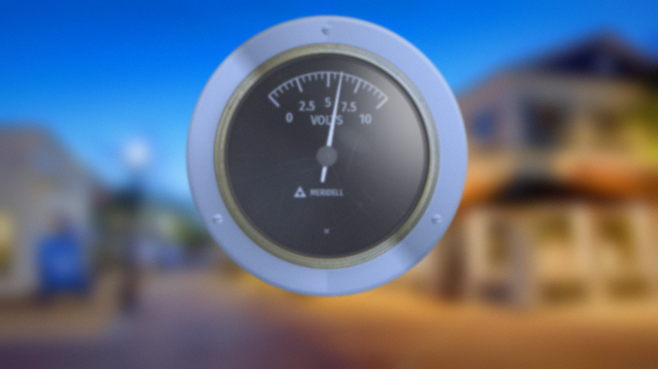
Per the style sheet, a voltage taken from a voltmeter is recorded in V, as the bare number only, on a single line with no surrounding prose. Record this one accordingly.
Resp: 6
